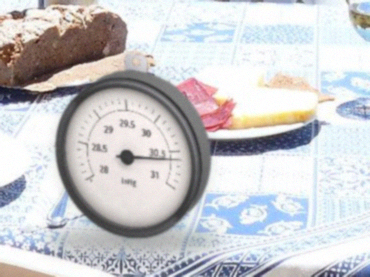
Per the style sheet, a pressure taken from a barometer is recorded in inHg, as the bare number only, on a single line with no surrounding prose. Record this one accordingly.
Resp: 30.6
